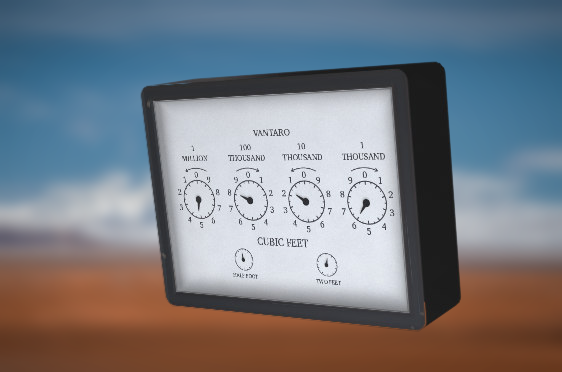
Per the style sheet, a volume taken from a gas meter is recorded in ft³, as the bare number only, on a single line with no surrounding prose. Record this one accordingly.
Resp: 481600
